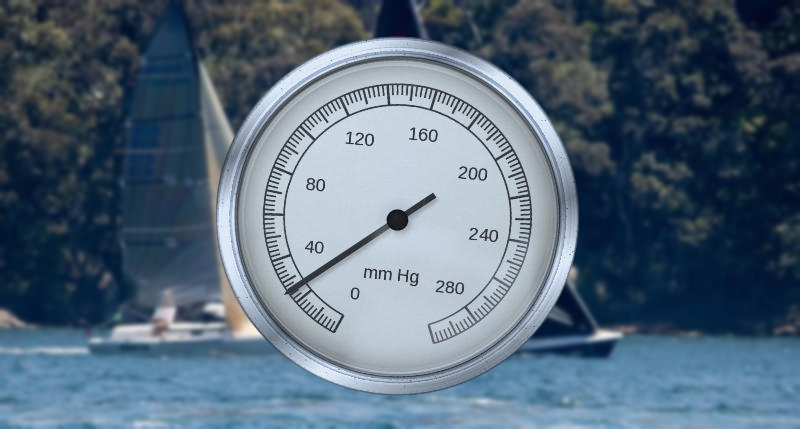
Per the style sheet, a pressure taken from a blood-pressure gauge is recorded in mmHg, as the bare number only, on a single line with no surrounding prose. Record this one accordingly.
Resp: 26
